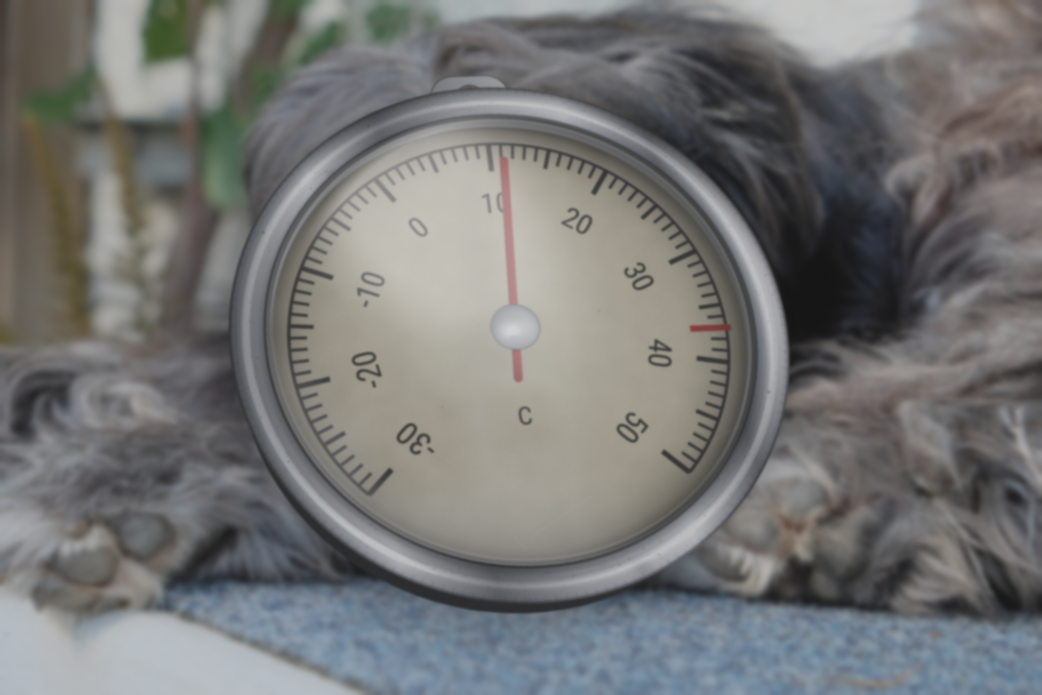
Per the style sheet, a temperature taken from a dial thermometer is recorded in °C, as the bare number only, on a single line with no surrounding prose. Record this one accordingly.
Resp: 11
